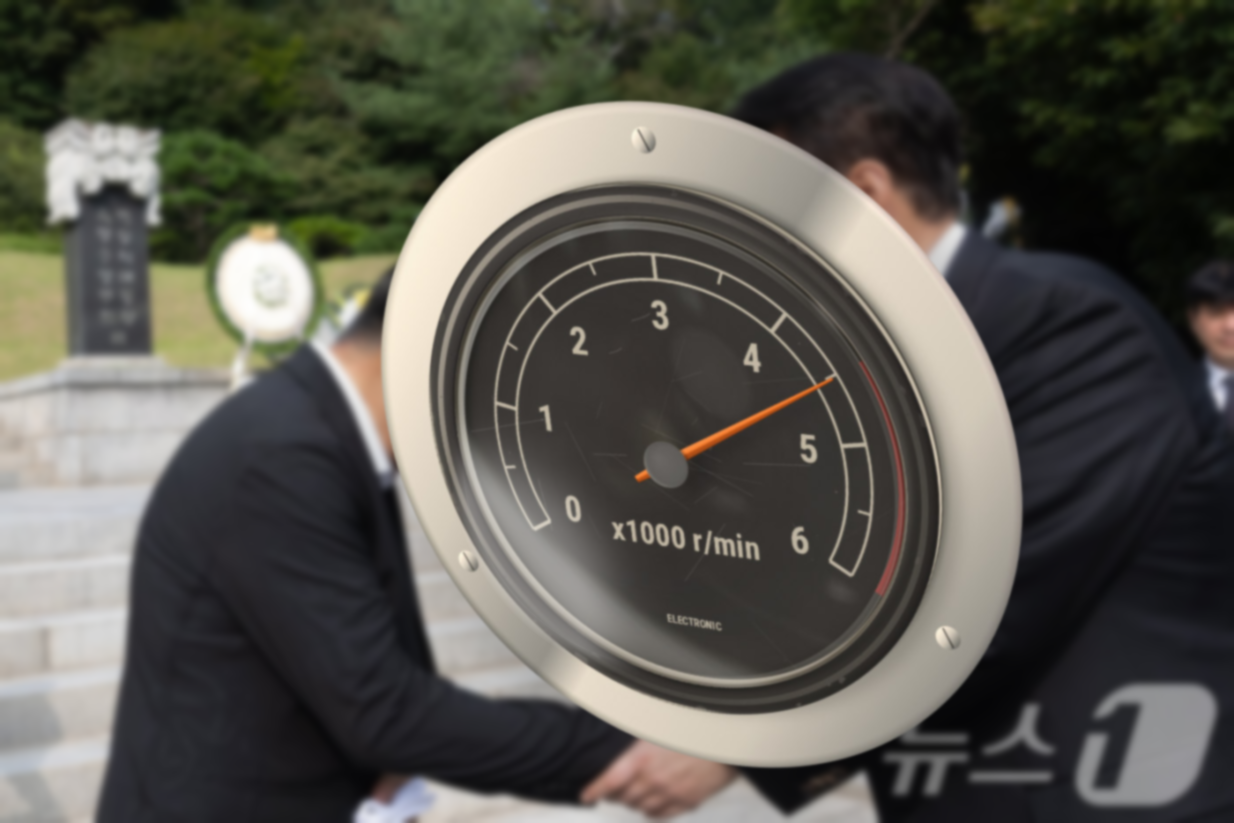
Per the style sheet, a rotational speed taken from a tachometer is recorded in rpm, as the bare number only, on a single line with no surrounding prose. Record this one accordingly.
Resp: 4500
